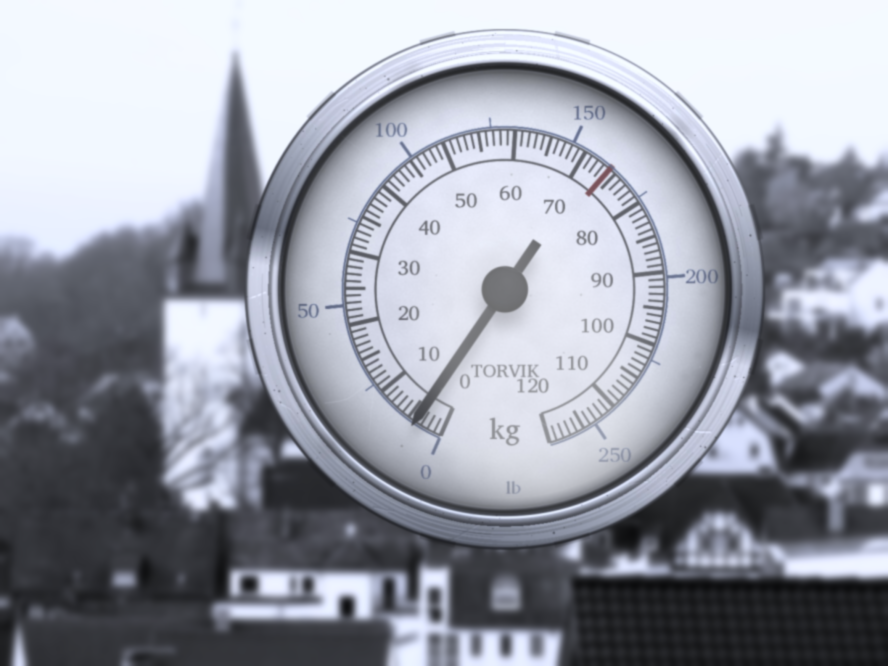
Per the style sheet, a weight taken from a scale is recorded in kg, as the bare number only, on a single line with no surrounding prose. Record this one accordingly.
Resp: 4
